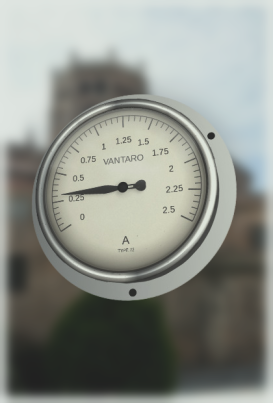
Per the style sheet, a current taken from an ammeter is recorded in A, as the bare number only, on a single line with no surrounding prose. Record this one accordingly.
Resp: 0.3
